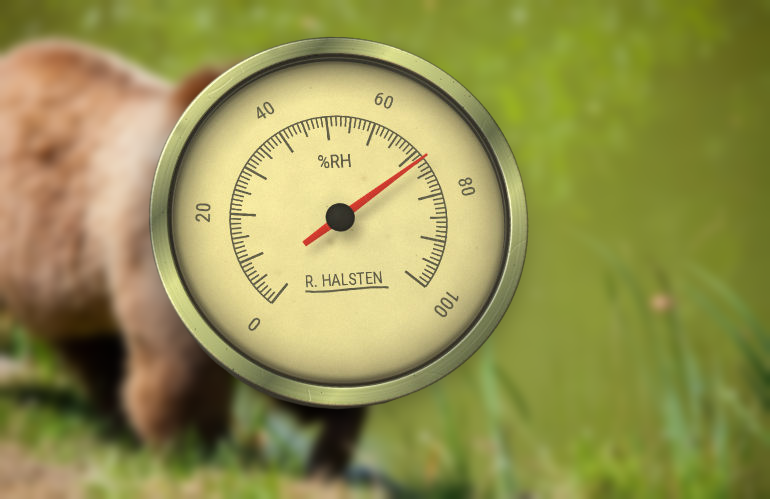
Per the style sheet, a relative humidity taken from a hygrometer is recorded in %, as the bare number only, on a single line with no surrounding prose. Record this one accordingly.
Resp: 72
